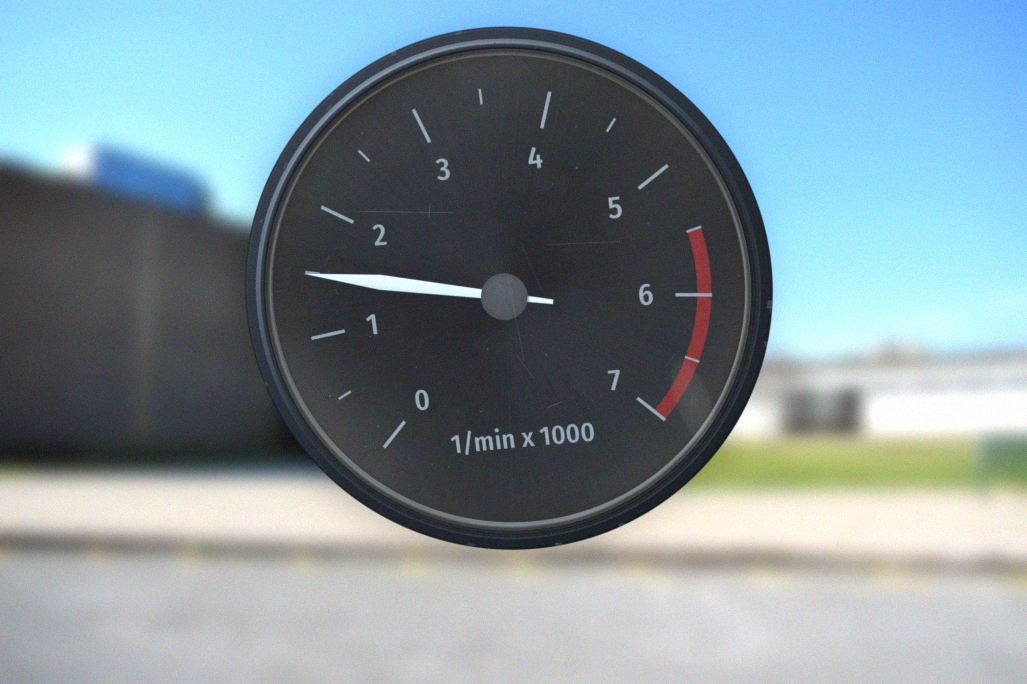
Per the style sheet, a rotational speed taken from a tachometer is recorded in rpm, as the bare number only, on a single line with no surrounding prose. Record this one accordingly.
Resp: 1500
